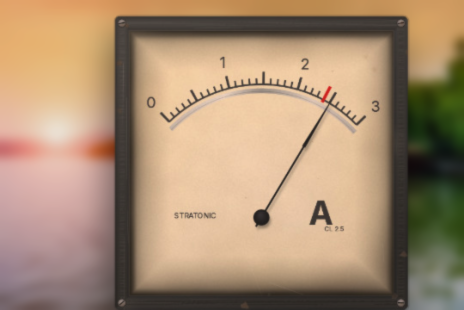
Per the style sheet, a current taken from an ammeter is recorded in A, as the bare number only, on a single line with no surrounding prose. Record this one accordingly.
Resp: 2.5
